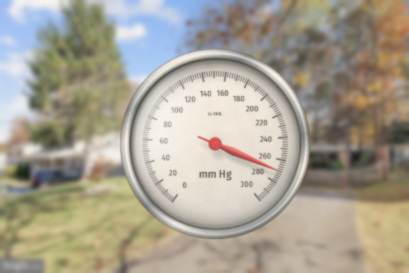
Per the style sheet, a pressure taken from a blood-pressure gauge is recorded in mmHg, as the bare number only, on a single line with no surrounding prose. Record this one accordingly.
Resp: 270
